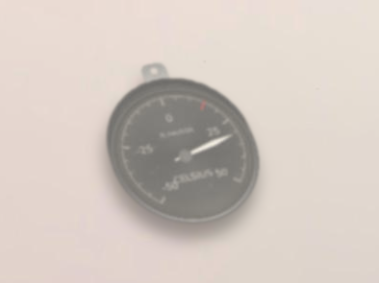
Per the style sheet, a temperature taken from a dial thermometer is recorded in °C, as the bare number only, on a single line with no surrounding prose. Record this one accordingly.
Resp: 30
